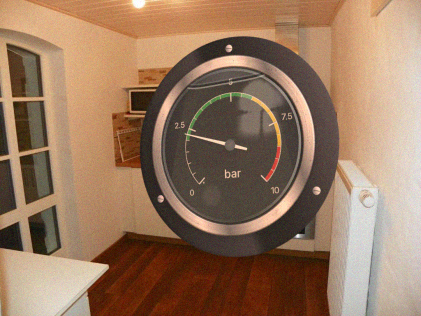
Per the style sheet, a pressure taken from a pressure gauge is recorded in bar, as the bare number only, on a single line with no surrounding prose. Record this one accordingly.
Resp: 2.25
